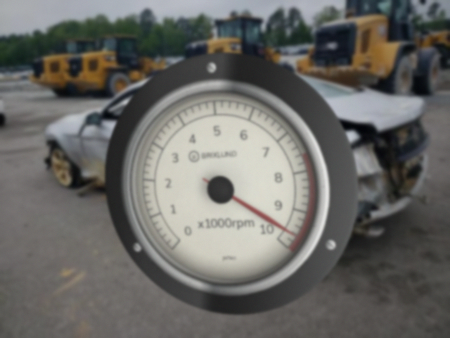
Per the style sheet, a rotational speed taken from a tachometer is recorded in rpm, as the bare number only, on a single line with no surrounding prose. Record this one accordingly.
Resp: 9600
